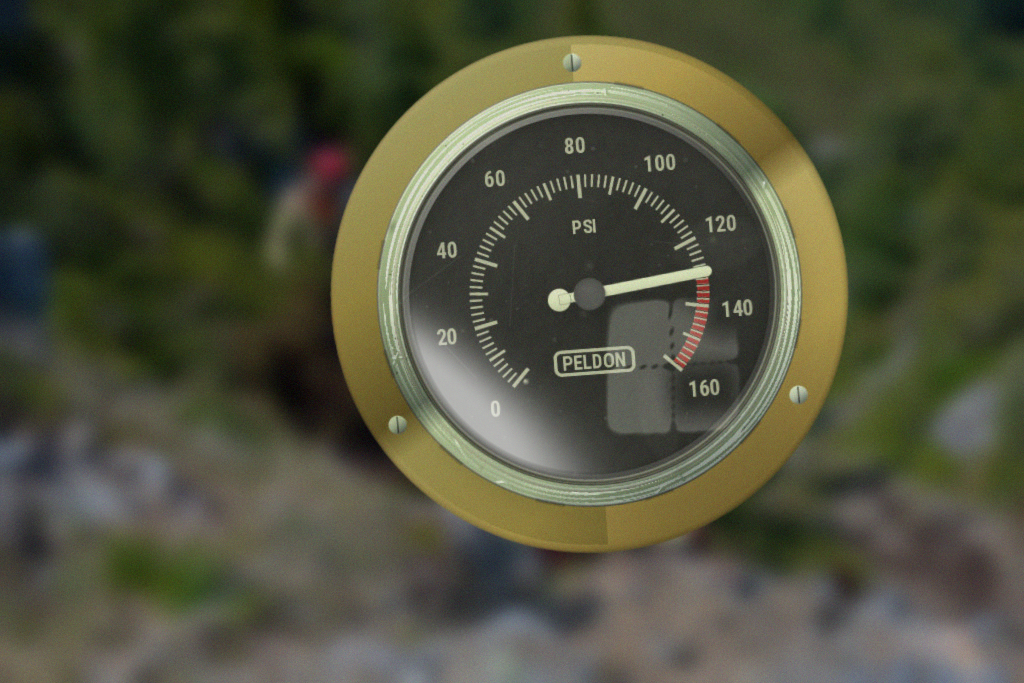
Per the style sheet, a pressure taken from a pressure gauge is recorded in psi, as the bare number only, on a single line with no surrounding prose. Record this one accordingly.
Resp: 130
